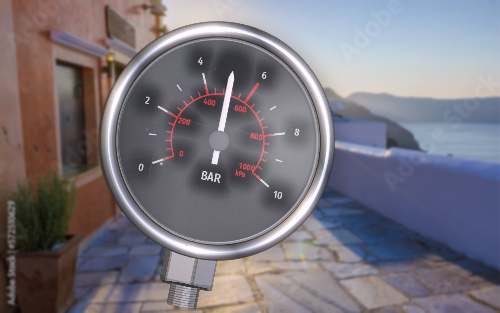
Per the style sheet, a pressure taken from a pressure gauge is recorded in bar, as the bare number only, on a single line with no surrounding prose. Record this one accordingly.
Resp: 5
